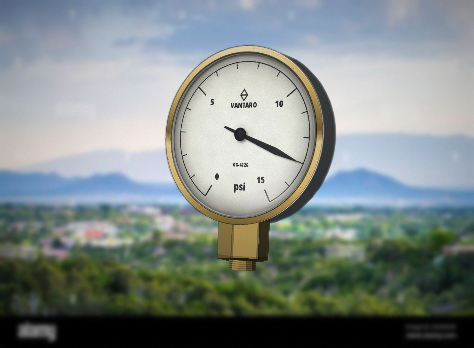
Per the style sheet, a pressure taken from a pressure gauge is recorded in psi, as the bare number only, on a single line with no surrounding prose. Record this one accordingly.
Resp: 13
